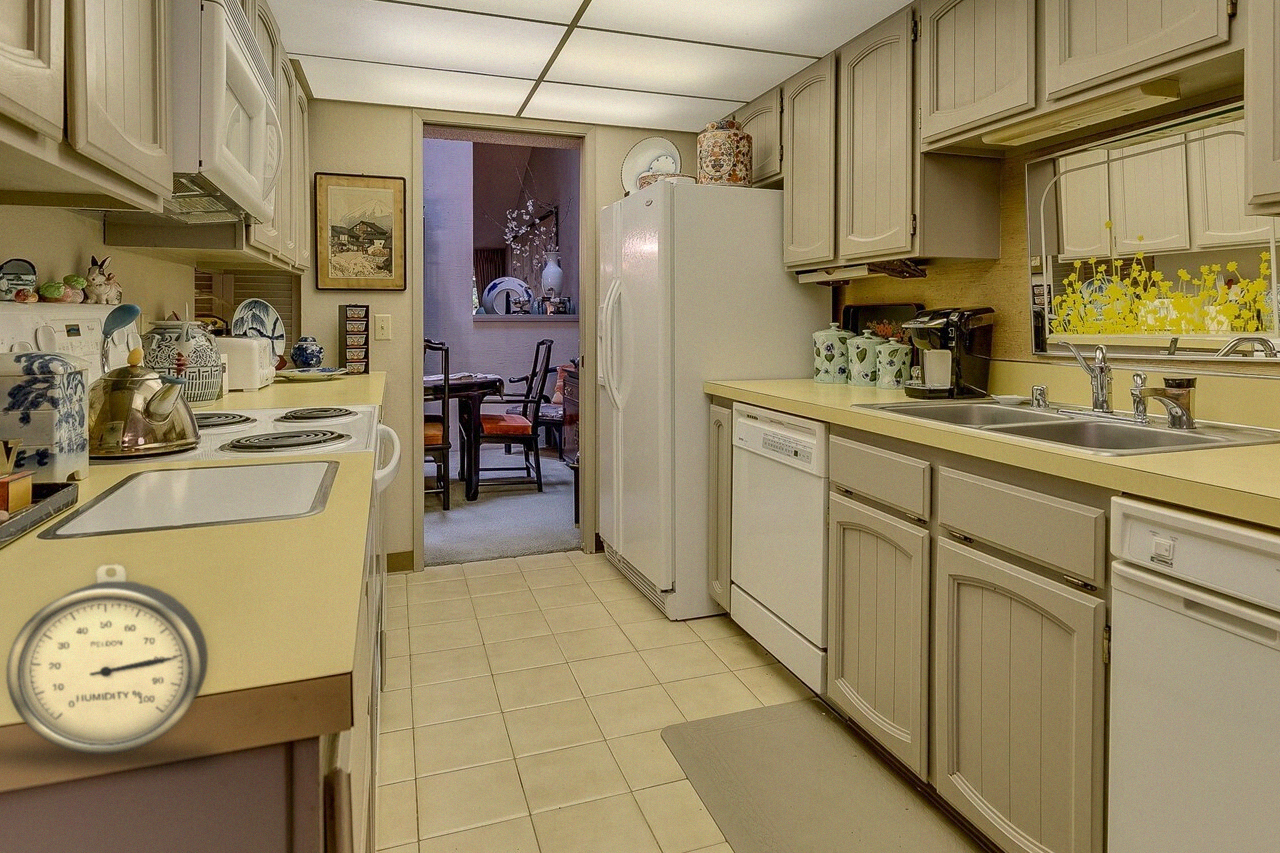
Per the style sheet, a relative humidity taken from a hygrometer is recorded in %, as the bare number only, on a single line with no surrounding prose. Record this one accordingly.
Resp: 80
